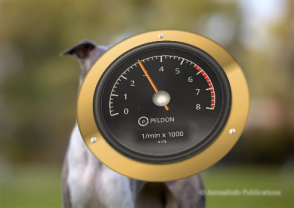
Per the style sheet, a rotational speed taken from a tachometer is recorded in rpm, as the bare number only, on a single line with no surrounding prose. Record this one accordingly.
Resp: 3000
